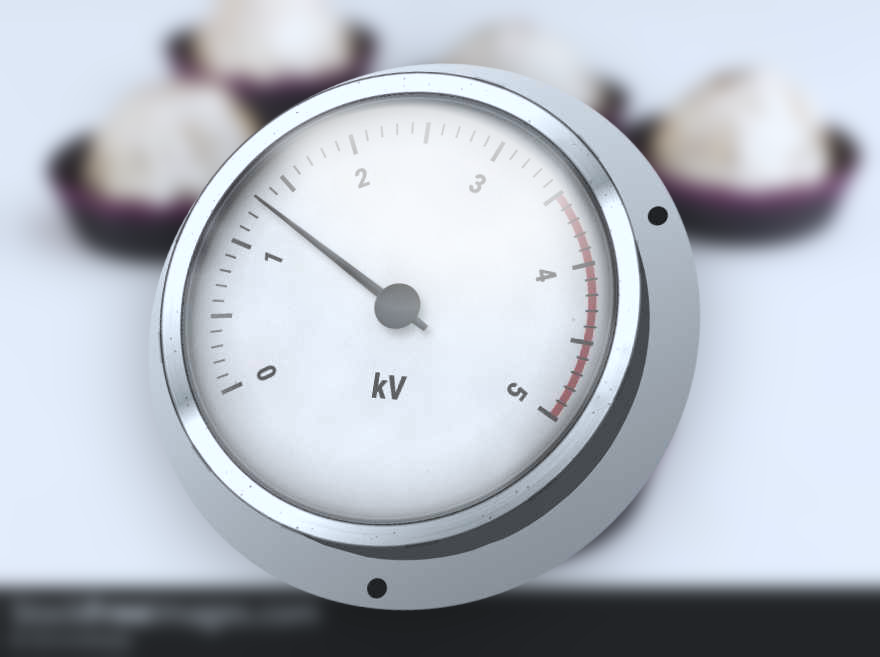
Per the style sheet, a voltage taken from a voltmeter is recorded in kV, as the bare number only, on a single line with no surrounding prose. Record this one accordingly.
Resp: 1.3
